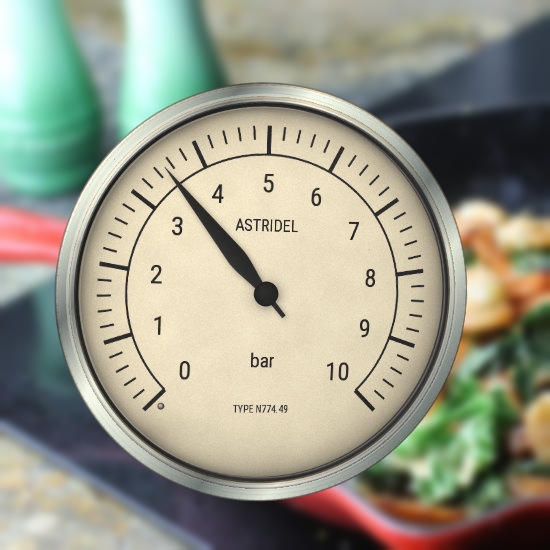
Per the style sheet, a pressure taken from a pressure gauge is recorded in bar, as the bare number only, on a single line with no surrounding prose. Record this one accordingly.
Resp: 3.5
